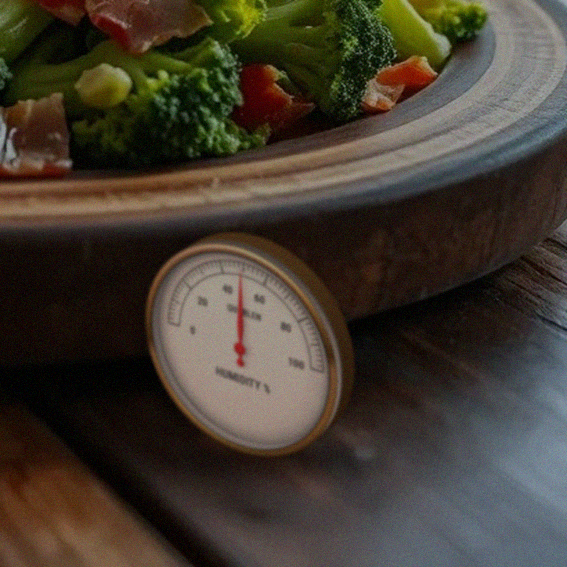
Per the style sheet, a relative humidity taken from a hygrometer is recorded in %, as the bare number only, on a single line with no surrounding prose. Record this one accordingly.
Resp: 50
